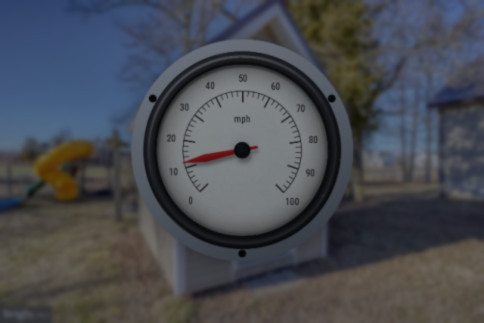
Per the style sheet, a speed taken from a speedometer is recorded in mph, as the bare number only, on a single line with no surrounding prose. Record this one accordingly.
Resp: 12
